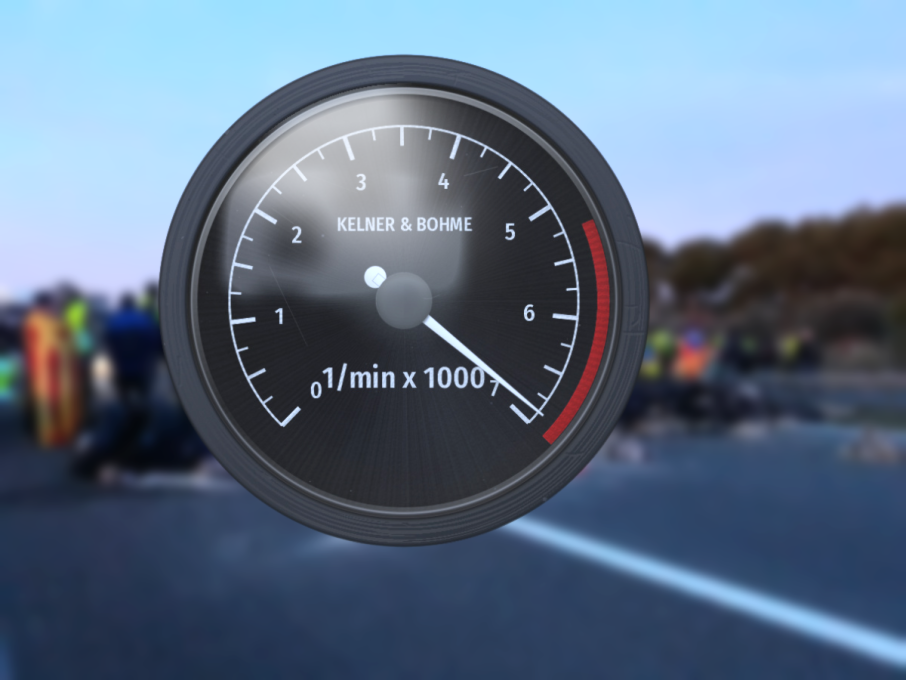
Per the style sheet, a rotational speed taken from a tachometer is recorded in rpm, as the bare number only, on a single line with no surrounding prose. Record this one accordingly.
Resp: 6875
